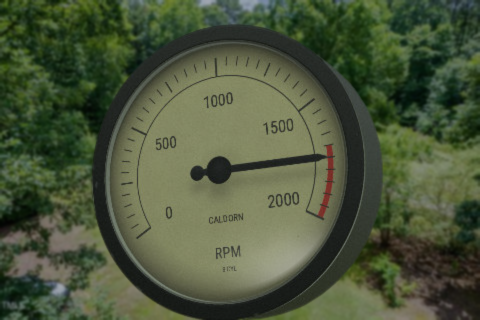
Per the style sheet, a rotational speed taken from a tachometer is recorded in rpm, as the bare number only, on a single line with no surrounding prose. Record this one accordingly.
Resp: 1750
